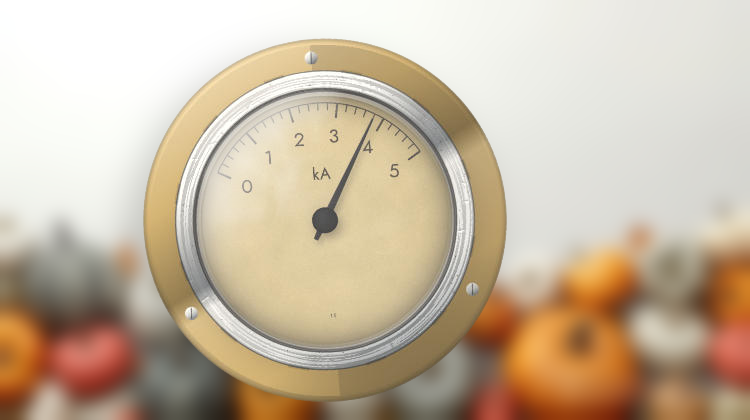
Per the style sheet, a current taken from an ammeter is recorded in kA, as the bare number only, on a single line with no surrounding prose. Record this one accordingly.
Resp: 3.8
